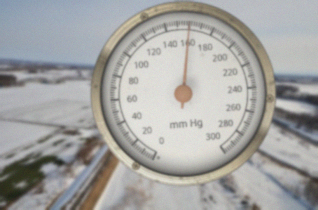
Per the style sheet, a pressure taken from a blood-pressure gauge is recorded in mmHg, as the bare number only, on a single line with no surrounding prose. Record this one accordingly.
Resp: 160
